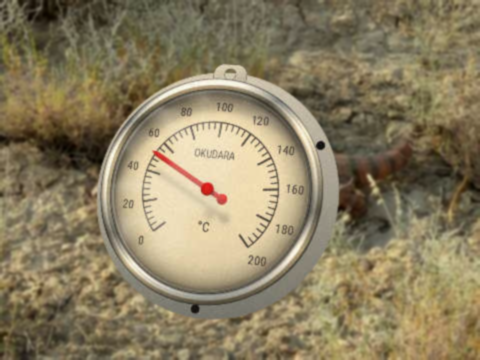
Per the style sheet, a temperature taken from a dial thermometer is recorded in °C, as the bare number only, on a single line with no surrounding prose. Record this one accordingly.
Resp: 52
